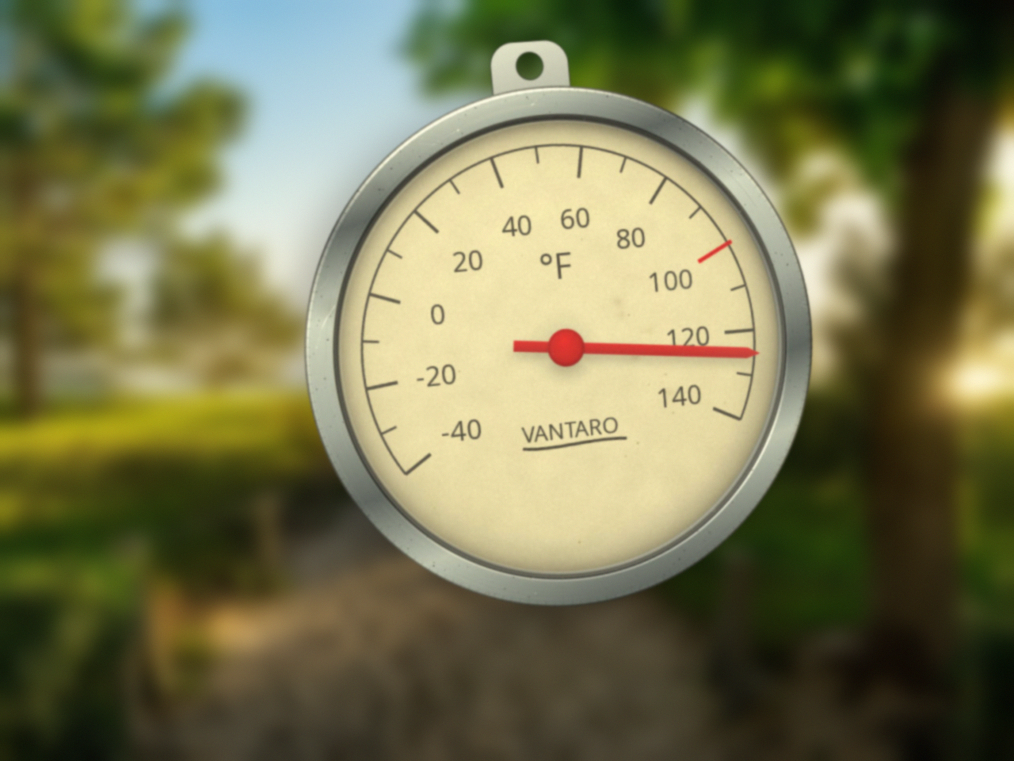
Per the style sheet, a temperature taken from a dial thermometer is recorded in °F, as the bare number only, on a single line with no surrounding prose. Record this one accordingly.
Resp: 125
